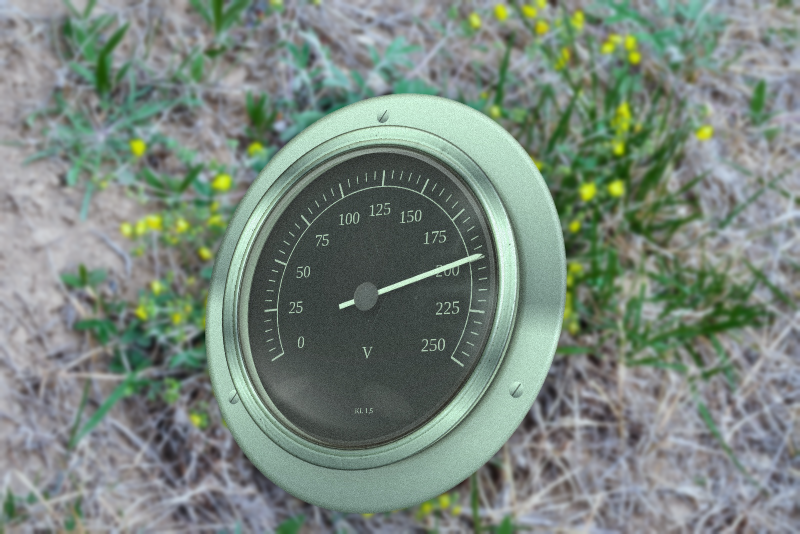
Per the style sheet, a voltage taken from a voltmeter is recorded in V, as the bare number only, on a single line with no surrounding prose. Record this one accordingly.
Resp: 200
